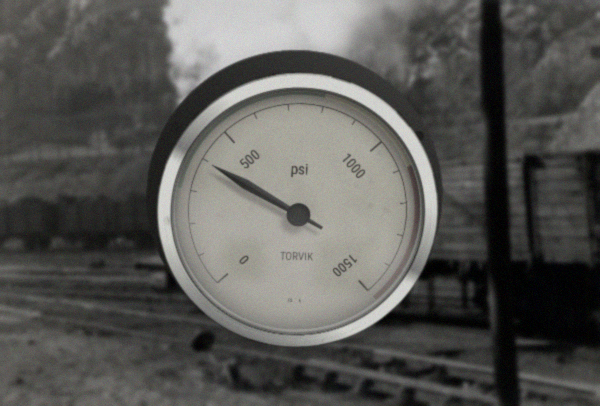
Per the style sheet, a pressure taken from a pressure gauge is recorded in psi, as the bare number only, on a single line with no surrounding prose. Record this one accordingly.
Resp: 400
